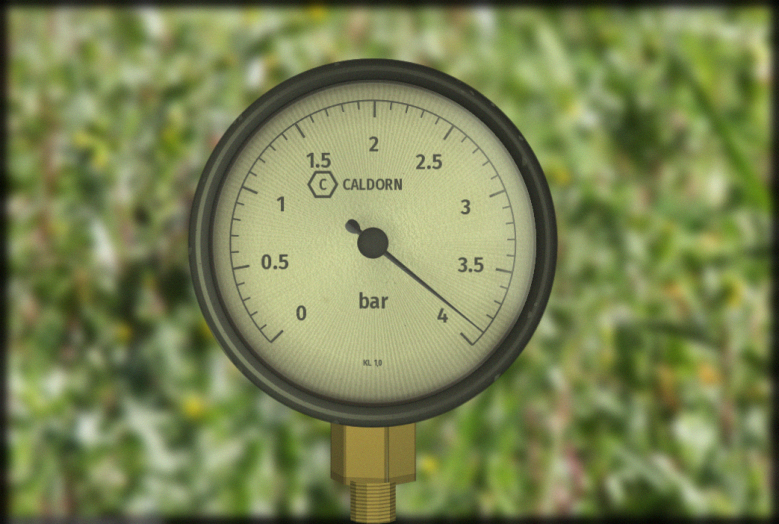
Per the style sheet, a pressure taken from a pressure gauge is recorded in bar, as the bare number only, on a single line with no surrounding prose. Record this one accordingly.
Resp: 3.9
